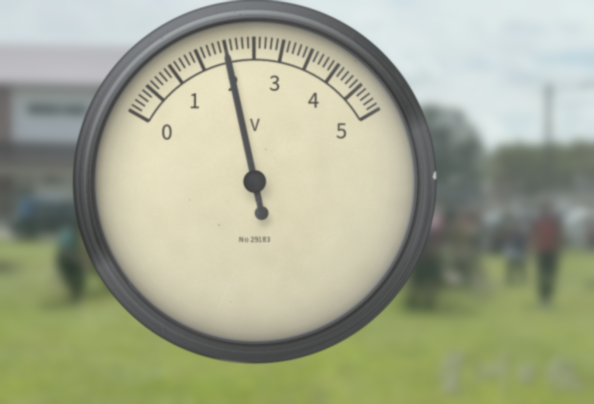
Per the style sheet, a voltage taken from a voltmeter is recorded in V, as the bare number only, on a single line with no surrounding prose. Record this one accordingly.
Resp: 2
